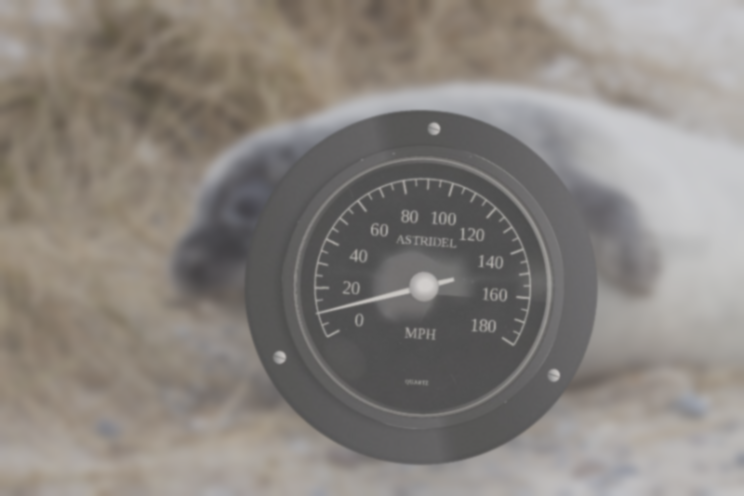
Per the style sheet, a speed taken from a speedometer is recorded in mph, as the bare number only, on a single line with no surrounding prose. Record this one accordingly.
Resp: 10
